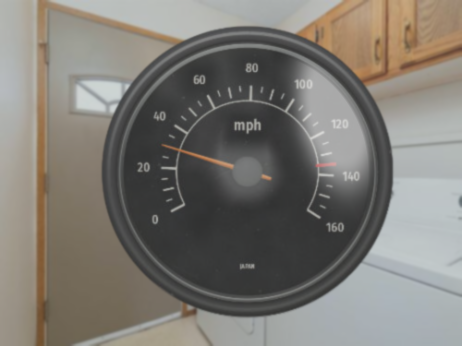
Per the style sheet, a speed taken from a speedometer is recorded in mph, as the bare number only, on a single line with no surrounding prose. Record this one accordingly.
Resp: 30
